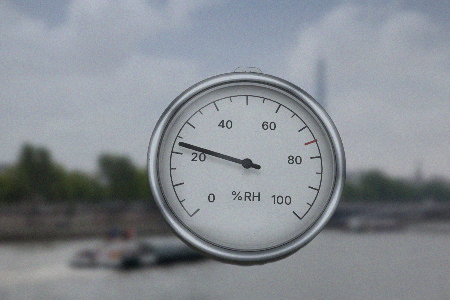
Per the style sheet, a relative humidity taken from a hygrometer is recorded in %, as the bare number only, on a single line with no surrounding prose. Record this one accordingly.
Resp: 22.5
